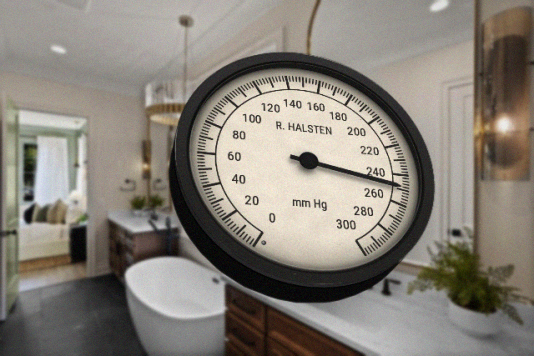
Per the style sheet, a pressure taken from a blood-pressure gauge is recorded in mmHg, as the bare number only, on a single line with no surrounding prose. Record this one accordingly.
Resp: 250
